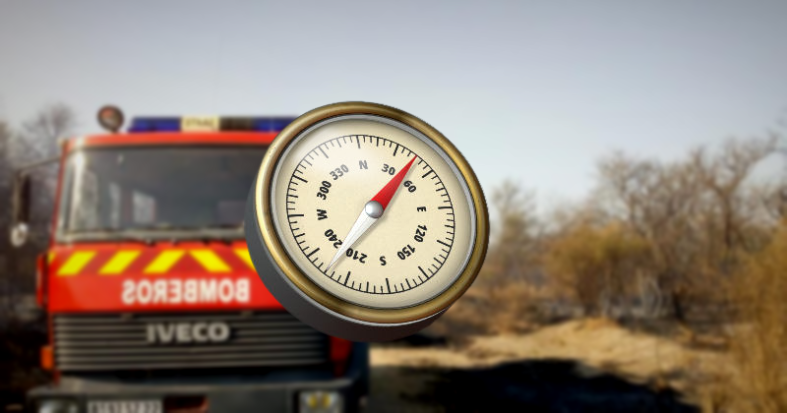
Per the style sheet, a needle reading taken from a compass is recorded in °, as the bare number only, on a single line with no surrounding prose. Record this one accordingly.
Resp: 45
